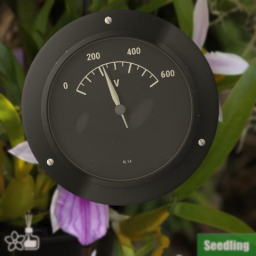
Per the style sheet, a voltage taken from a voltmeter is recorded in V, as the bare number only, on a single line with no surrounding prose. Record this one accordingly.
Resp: 225
